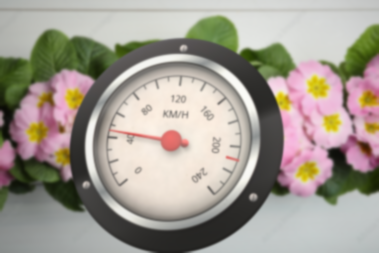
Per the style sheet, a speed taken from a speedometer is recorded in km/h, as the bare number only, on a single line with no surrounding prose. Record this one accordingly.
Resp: 45
